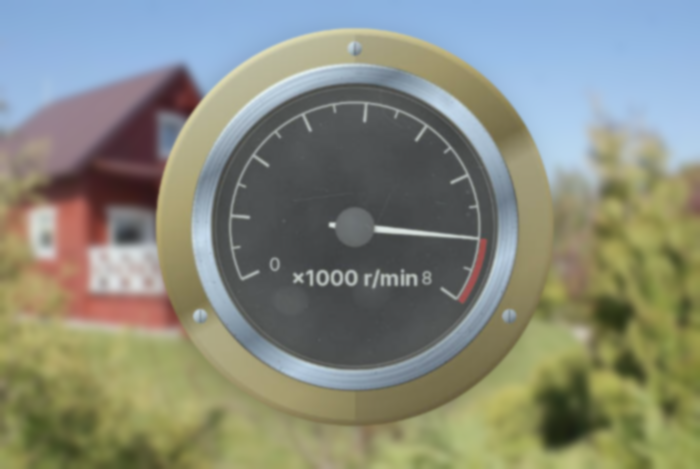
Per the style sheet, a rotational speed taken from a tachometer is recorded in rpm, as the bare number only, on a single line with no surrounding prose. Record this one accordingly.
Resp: 7000
